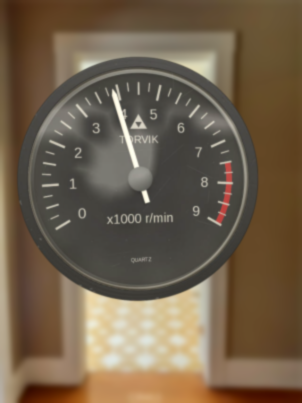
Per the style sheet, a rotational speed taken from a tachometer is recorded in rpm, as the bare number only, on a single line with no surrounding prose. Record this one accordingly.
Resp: 3875
